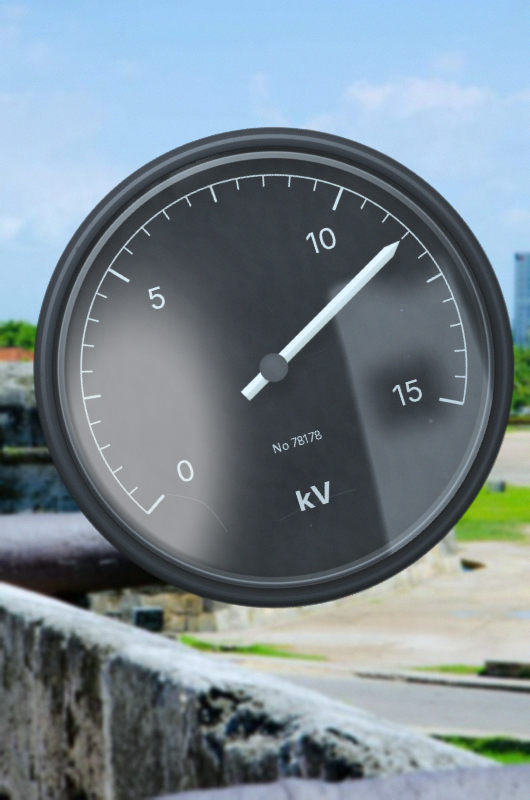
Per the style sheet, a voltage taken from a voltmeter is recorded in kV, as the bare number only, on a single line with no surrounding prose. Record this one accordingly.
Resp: 11.5
